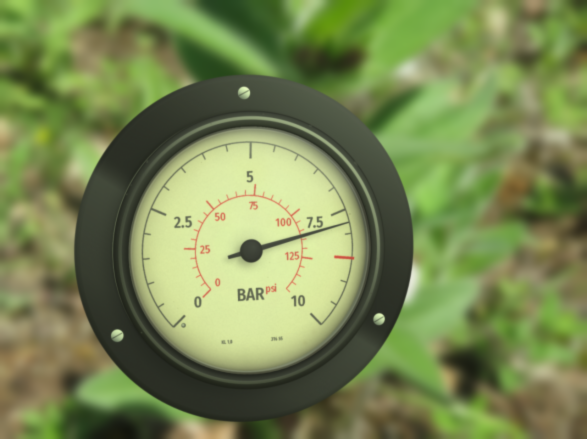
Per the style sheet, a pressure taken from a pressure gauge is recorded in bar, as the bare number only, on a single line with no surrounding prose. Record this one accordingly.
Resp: 7.75
